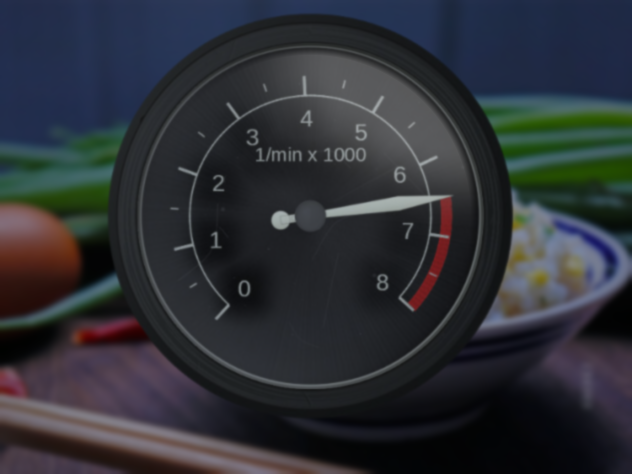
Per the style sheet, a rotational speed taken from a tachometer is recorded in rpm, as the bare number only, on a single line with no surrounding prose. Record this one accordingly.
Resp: 6500
